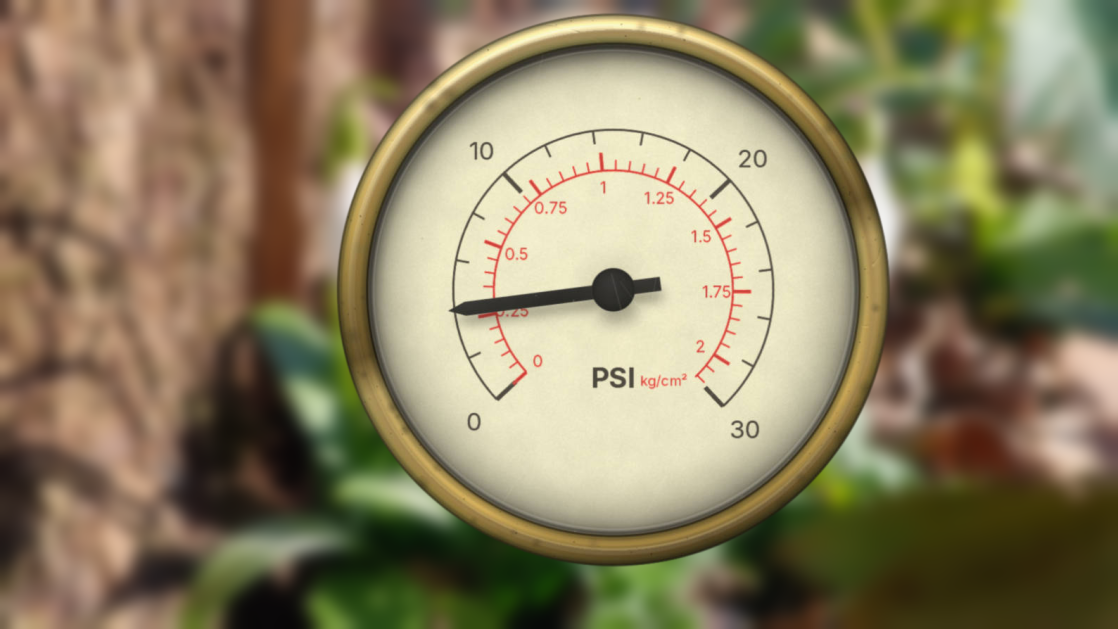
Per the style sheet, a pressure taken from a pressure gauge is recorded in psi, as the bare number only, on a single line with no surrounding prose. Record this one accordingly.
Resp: 4
